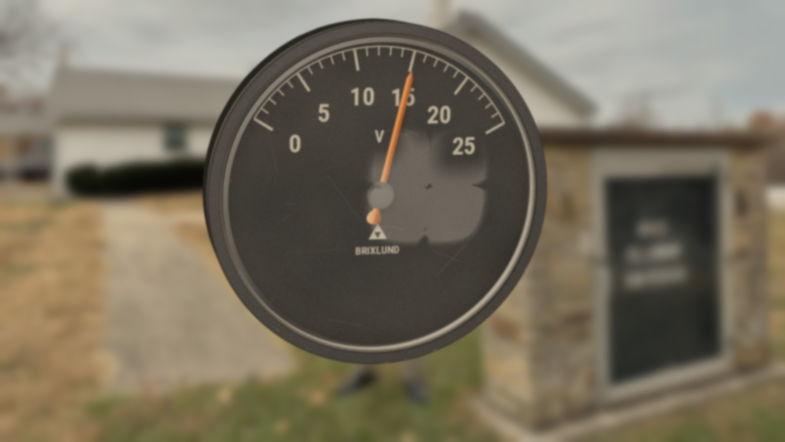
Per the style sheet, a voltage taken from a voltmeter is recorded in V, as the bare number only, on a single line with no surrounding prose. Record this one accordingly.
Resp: 15
